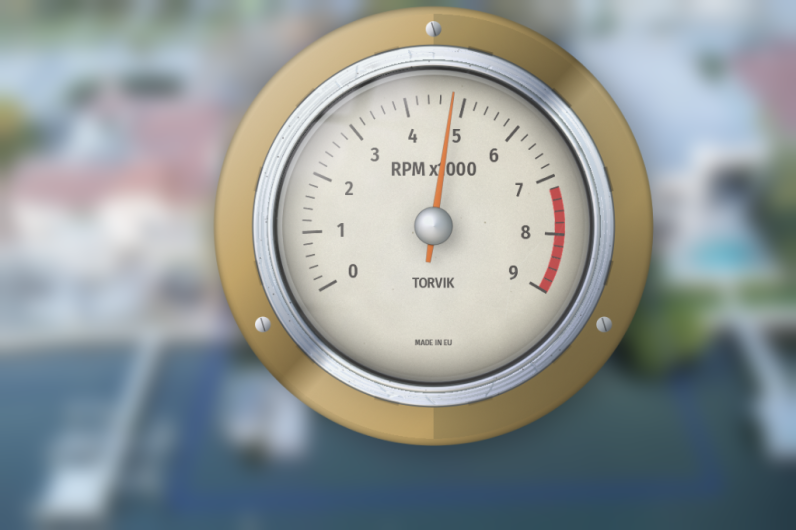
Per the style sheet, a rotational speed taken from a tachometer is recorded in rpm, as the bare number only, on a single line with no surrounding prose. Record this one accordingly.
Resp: 4800
